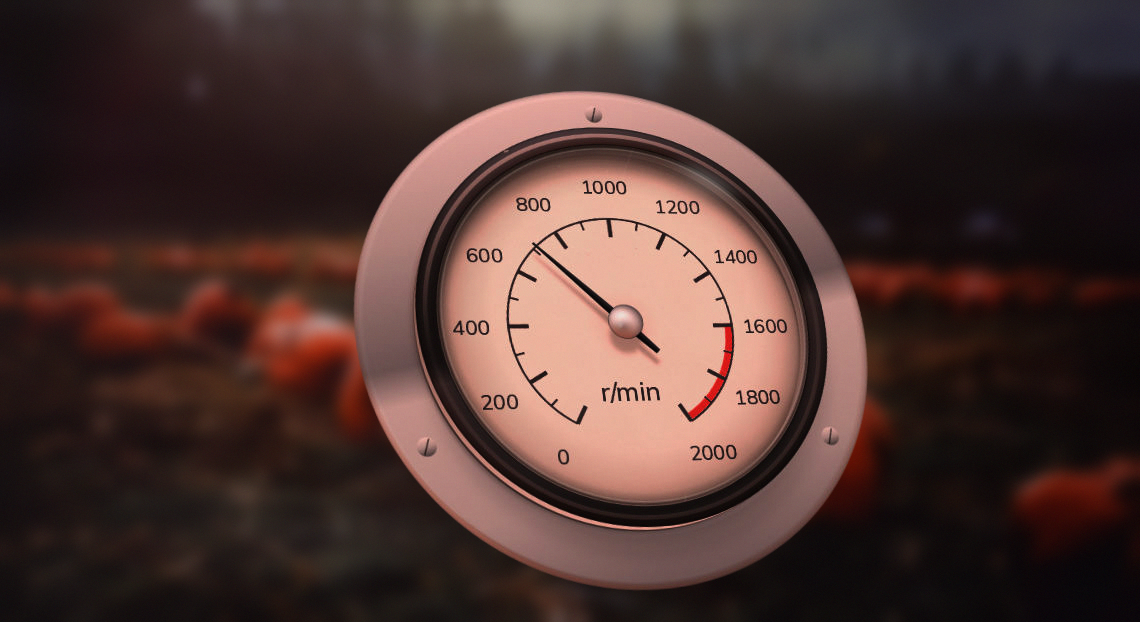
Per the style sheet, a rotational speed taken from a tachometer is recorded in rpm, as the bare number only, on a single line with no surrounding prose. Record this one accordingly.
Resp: 700
